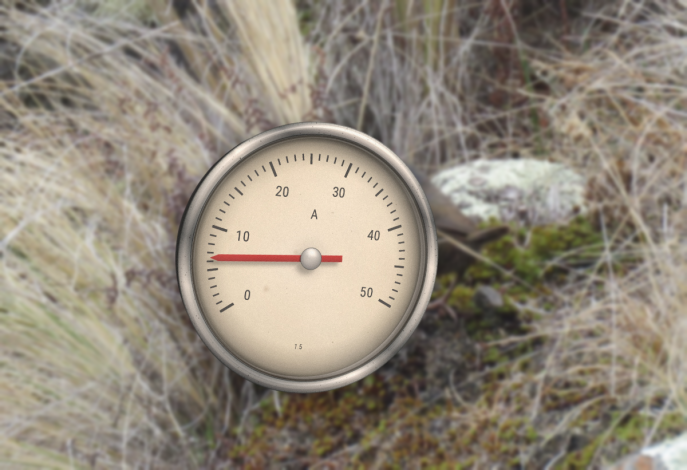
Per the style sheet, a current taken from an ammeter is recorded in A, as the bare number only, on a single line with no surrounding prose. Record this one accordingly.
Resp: 6.5
